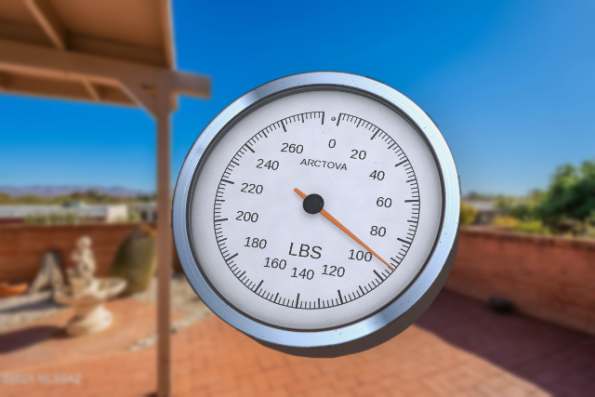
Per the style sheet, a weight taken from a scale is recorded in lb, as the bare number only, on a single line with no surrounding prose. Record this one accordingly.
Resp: 94
